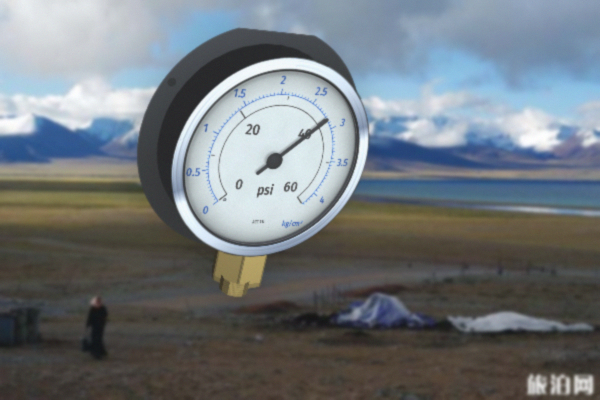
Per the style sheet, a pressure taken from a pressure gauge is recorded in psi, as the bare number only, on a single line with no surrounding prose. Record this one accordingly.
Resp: 40
